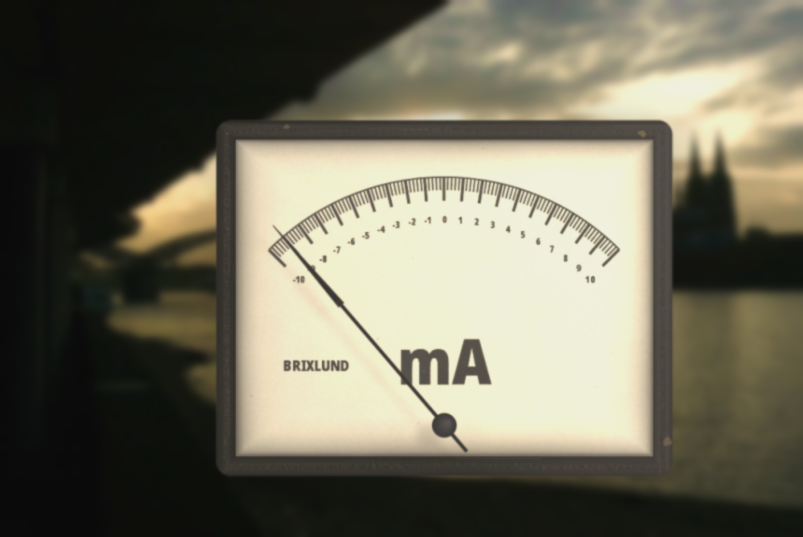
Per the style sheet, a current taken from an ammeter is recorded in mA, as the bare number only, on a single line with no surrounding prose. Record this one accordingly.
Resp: -9
